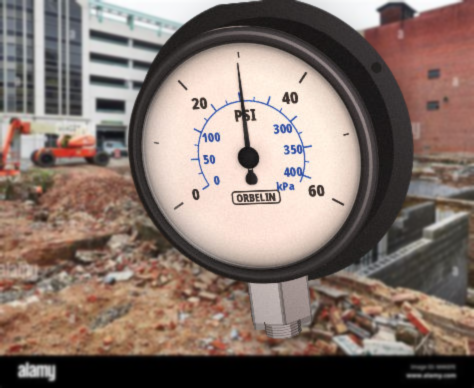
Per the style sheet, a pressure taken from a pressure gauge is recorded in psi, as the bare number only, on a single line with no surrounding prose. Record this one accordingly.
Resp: 30
